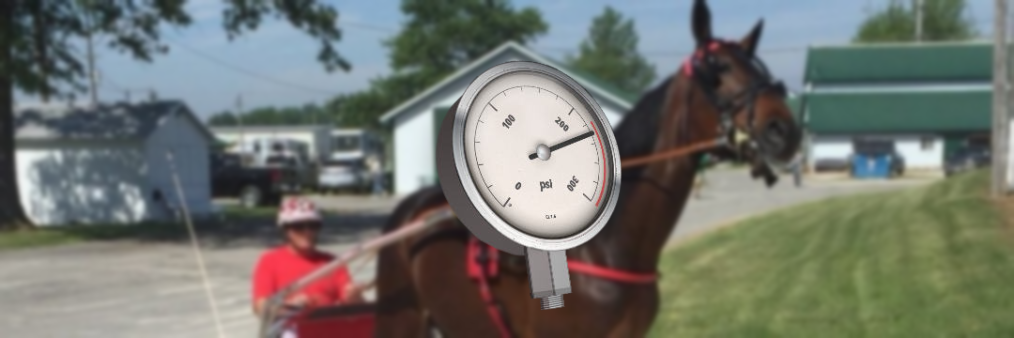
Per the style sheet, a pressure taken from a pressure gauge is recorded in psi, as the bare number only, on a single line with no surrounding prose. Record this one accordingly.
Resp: 230
